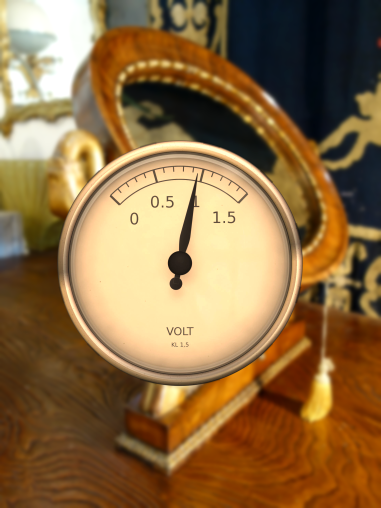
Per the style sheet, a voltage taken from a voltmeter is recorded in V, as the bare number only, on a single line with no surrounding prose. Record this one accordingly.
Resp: 0.95
